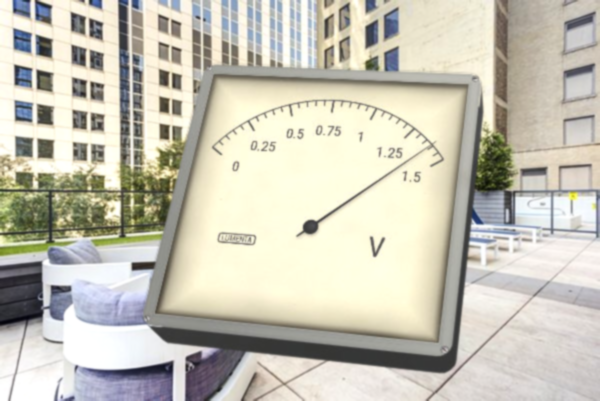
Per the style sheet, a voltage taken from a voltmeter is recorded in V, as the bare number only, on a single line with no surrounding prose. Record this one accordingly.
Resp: 1.4
